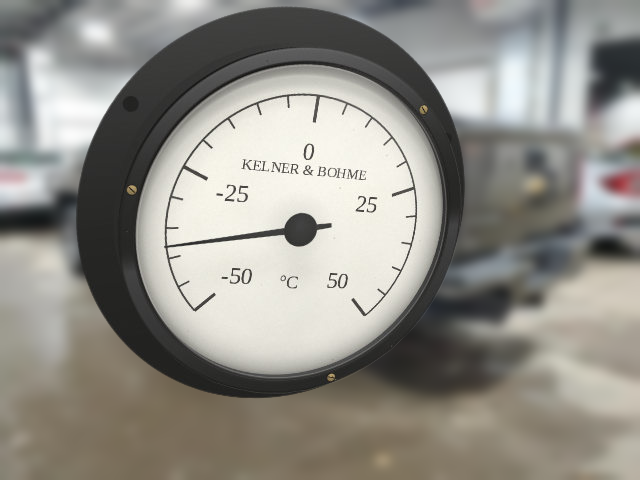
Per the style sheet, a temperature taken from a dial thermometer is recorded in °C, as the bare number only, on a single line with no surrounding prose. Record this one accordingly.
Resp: -37.5
